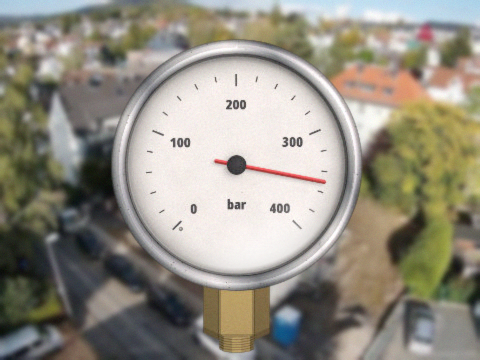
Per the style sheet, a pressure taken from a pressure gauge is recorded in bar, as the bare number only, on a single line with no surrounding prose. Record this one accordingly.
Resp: 350
